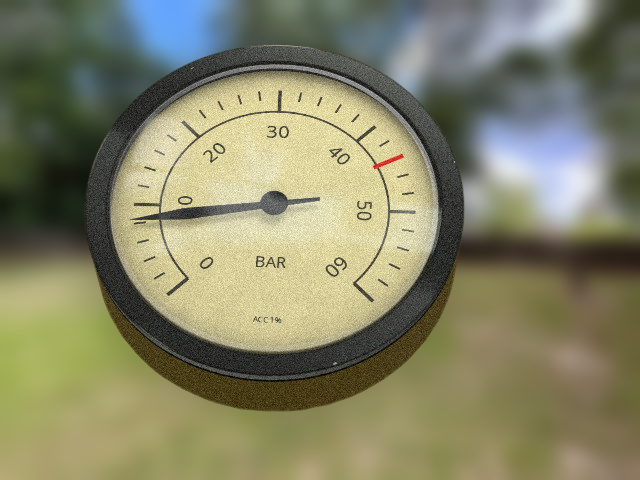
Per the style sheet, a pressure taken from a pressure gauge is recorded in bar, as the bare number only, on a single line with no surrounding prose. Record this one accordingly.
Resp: 8
